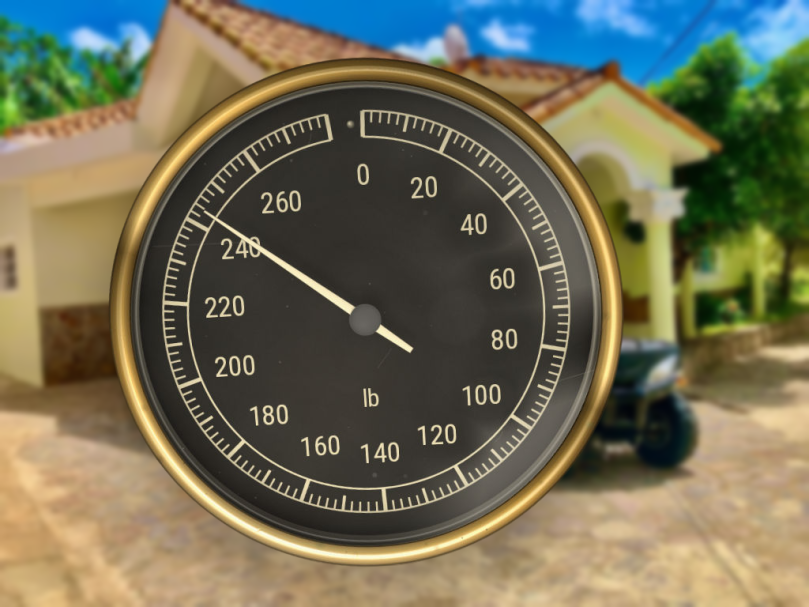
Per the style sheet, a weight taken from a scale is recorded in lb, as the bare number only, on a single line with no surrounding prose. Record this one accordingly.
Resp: 244
